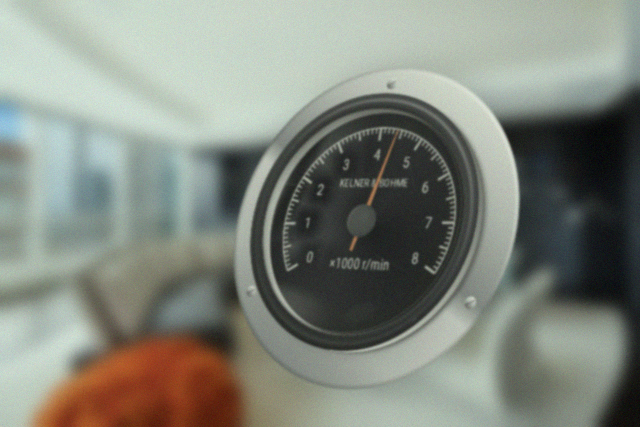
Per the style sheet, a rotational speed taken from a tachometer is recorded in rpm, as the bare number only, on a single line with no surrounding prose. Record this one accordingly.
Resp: 4500
